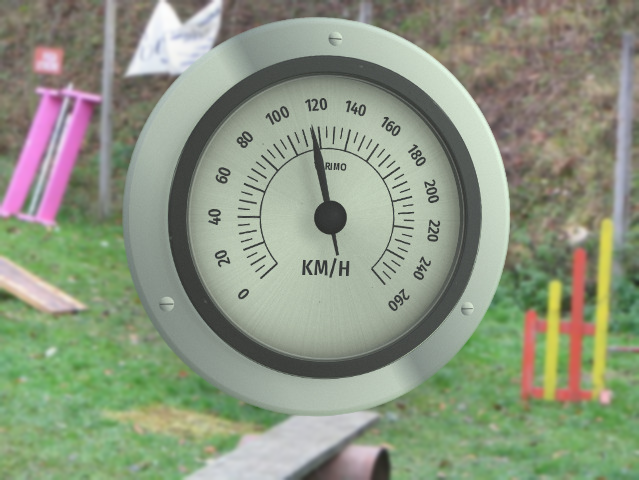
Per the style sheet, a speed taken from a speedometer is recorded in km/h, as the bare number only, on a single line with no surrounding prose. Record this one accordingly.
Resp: 115
